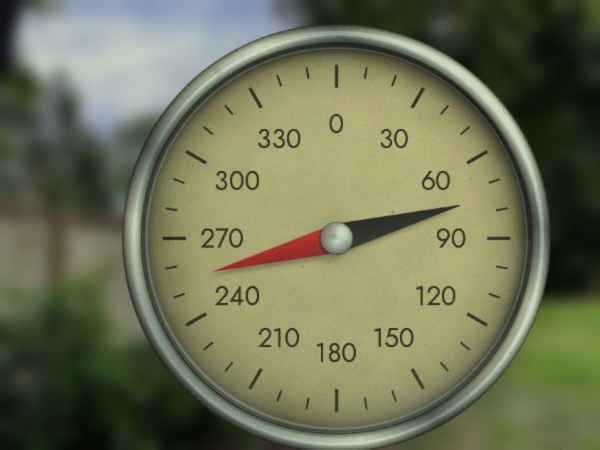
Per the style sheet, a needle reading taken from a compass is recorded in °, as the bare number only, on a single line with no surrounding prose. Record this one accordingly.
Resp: 255
